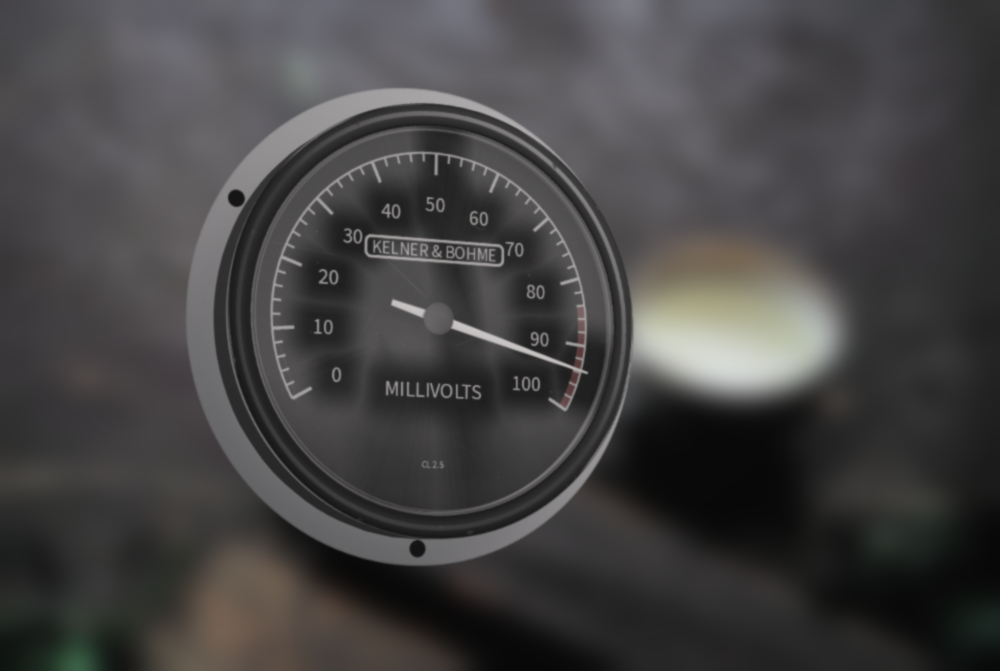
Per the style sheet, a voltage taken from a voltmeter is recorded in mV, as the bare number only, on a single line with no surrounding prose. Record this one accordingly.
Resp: 94
